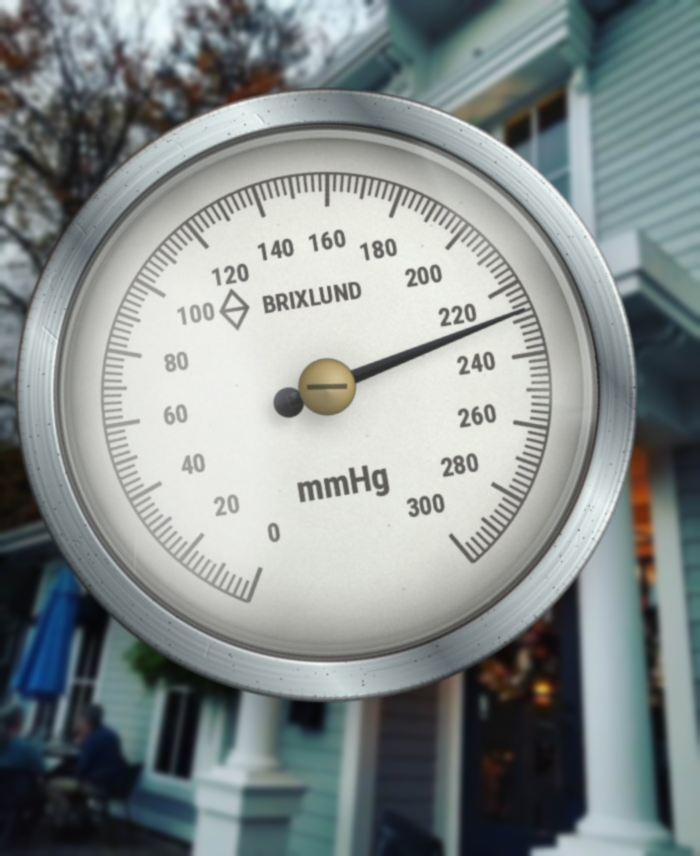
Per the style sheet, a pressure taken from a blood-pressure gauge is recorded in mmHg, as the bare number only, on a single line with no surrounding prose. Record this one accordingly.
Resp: 228
